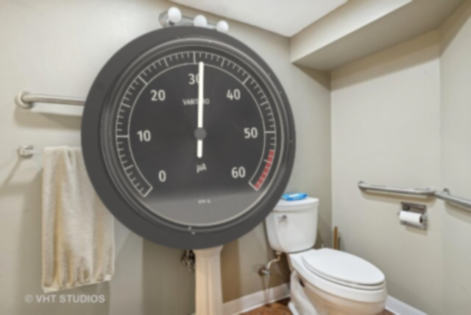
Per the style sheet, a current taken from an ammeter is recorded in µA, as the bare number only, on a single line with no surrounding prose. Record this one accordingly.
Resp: 31
